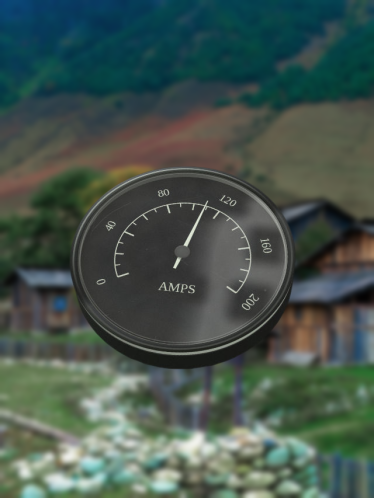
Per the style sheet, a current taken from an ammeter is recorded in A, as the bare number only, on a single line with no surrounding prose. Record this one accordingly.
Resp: 110
